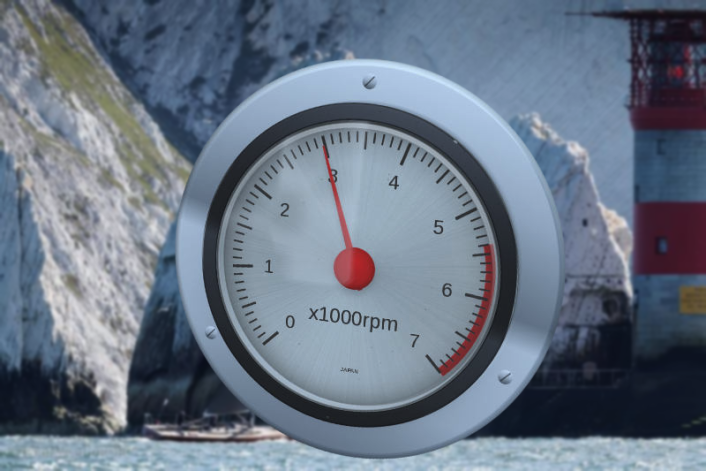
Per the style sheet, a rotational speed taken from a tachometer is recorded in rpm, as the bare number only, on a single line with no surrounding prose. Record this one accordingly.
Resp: 3000
